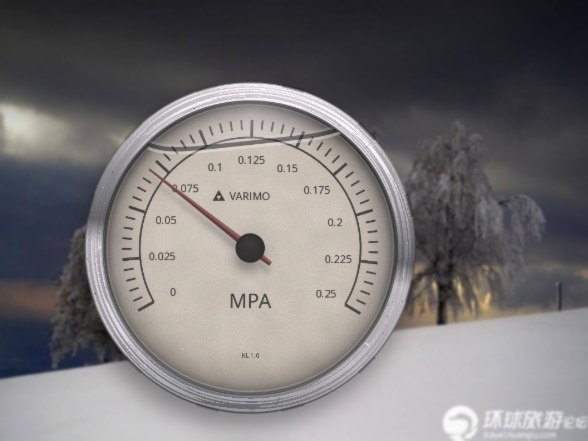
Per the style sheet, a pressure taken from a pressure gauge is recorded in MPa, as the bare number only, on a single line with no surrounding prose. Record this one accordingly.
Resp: 0.07
